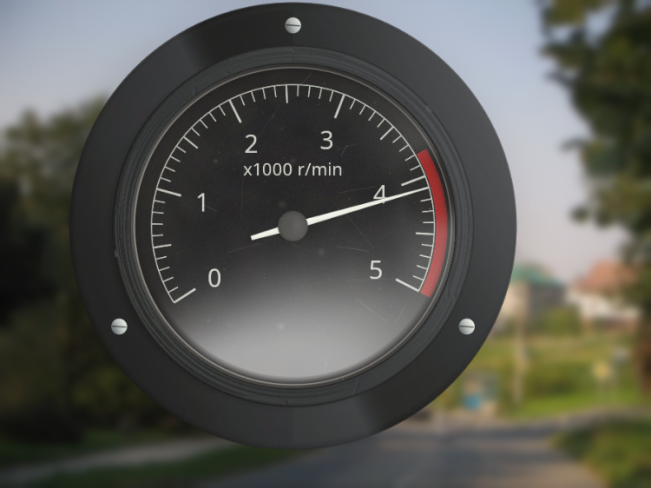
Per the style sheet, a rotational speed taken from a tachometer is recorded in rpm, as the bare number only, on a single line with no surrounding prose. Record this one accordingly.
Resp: 4100
